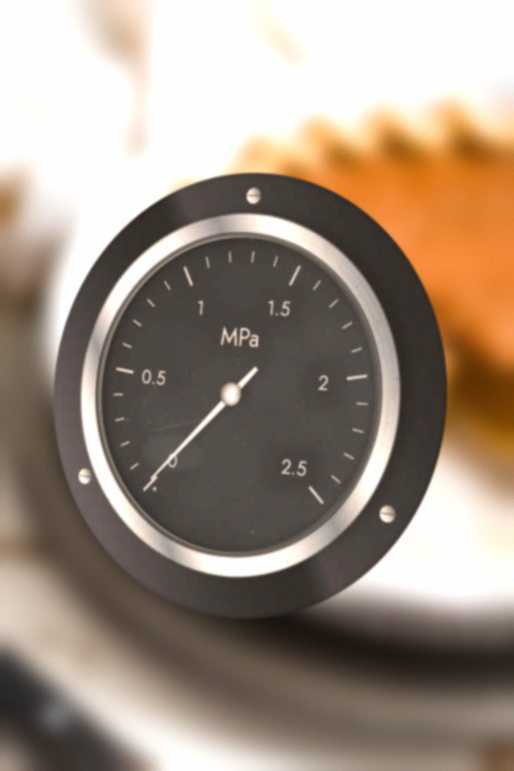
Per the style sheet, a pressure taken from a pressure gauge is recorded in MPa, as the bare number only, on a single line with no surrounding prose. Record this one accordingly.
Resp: 0
